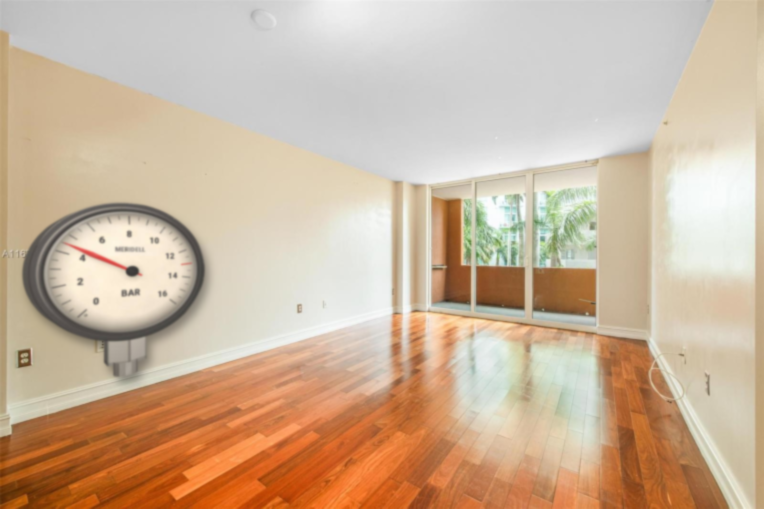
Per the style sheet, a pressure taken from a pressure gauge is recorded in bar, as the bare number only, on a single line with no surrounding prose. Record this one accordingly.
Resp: 4.5
